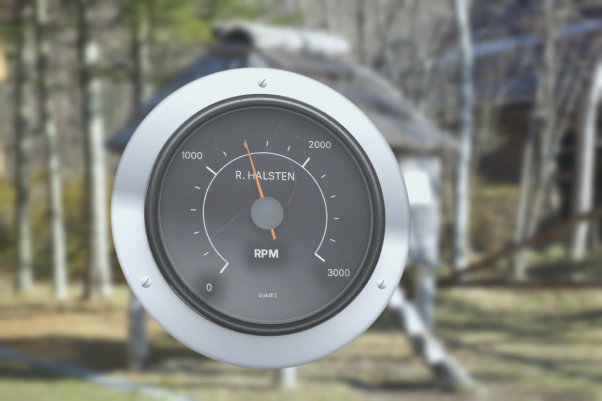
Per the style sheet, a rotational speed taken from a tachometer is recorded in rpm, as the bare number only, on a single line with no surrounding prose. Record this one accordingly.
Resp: 1400
